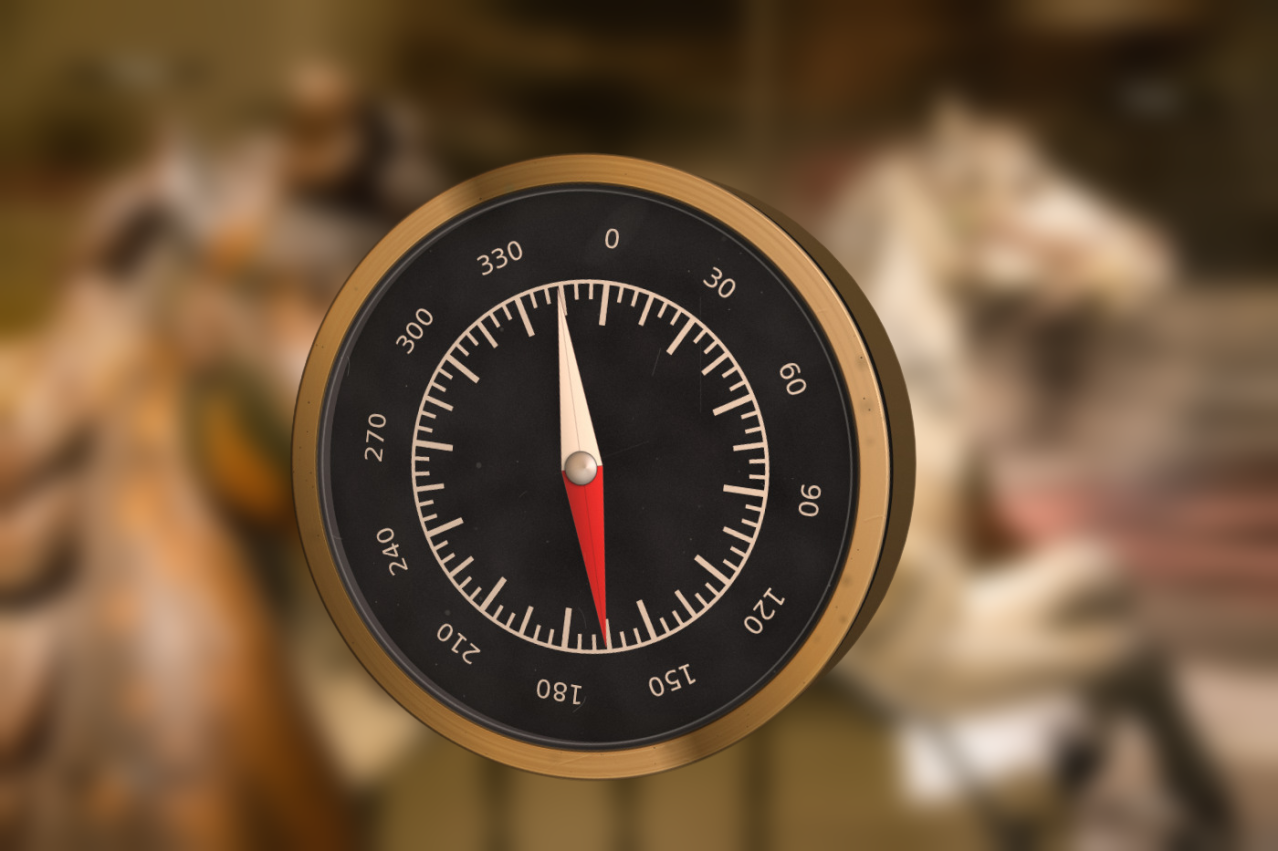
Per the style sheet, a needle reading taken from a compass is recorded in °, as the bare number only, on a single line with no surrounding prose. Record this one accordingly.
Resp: 165
